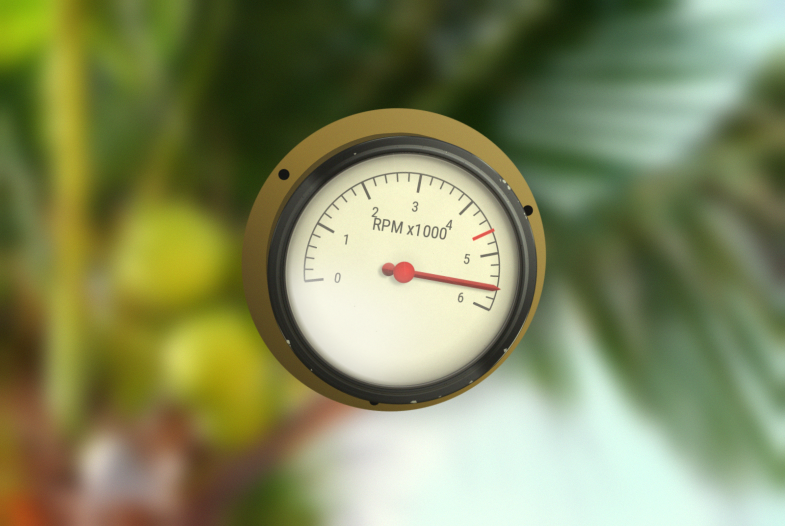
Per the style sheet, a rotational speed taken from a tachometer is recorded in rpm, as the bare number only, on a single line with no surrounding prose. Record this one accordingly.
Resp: 5600
